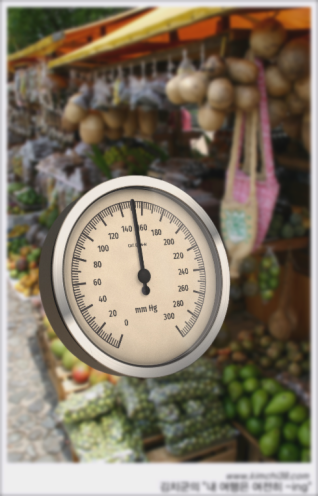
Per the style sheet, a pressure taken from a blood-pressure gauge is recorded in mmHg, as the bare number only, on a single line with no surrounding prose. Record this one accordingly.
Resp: 150
